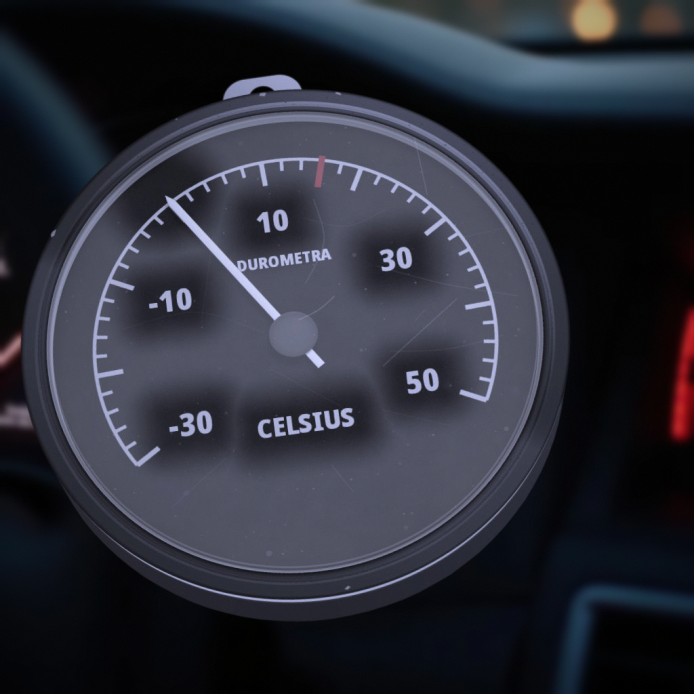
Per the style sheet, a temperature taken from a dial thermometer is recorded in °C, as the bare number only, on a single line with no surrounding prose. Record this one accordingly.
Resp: 0
